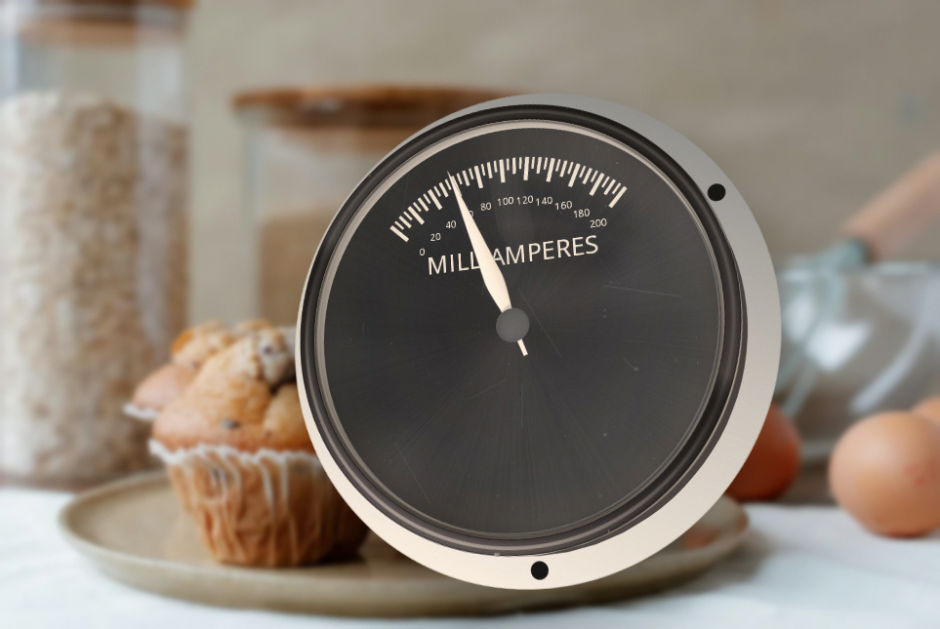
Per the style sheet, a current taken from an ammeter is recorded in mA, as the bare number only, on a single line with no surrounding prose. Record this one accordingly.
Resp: 60
